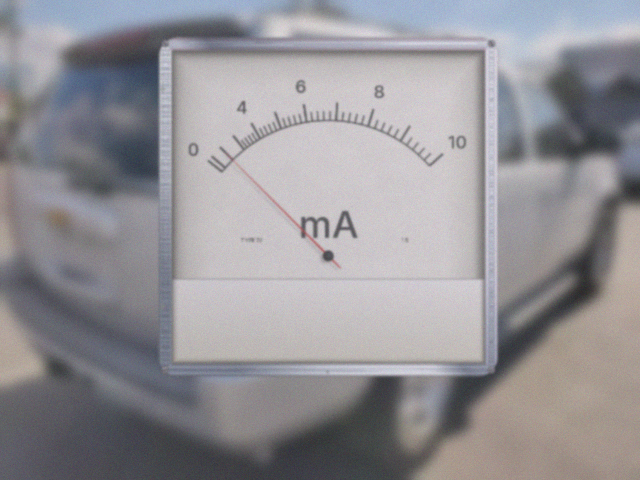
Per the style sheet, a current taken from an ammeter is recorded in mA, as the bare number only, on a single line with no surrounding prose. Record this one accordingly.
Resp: 2
